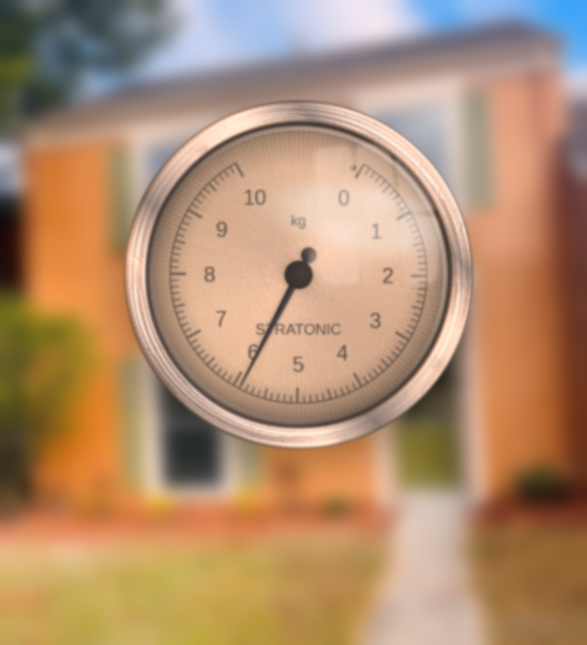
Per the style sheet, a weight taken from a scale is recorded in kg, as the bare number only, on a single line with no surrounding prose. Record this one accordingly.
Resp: 5.9
